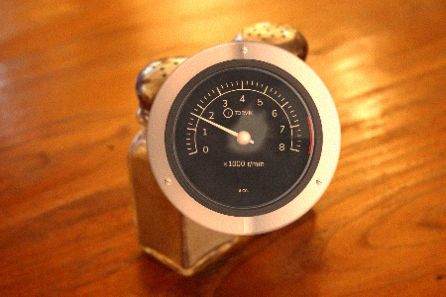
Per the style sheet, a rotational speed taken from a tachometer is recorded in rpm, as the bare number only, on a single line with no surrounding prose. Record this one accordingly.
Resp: 1600
